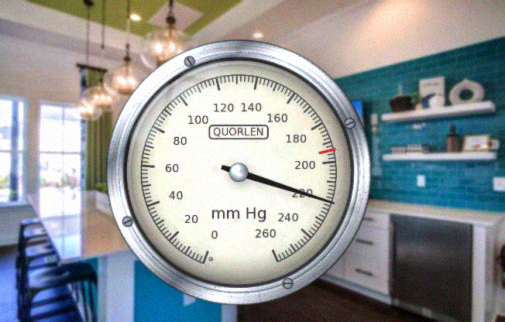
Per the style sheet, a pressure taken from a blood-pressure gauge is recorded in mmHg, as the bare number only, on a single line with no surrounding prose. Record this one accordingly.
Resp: 220
